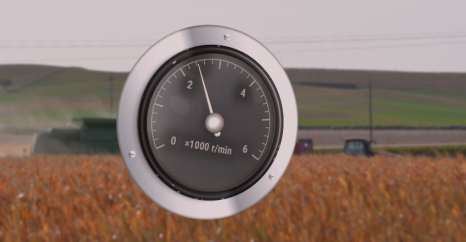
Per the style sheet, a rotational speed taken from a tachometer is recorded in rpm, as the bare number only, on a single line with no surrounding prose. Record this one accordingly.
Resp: 2400
